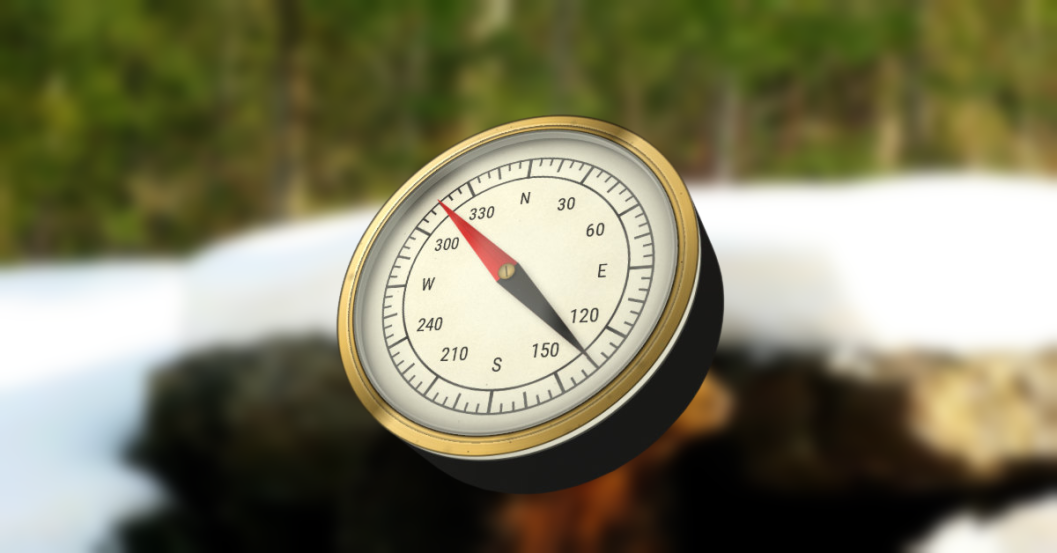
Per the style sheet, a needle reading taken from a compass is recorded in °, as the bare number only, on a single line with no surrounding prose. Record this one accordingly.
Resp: 315
